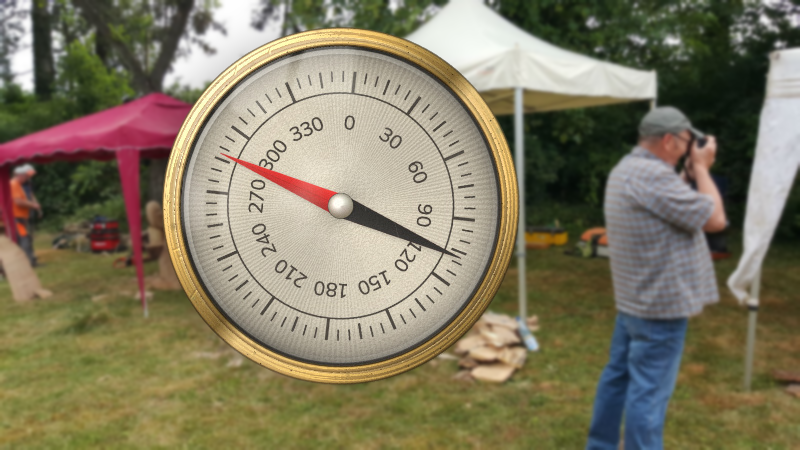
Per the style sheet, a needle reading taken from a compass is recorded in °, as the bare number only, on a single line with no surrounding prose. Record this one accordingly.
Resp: 287.5
